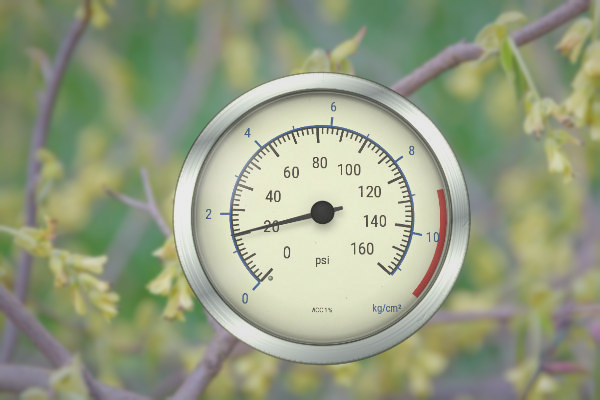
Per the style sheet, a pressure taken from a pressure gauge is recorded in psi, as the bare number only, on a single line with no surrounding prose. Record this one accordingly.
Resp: 20
